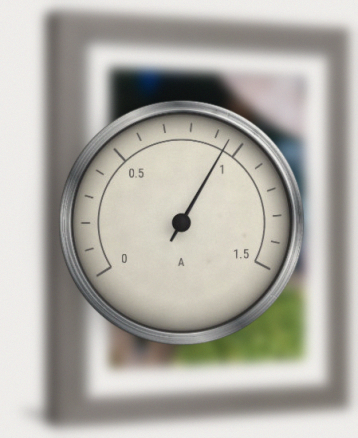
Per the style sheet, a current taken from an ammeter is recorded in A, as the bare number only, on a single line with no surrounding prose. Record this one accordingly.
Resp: 0.95
